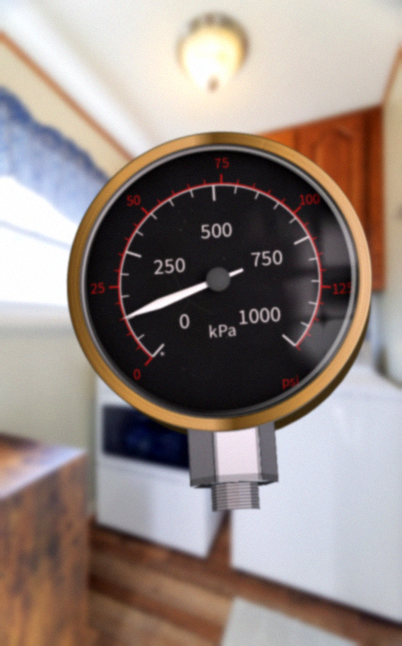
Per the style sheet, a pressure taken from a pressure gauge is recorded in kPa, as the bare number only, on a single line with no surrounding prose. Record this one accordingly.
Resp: 100
